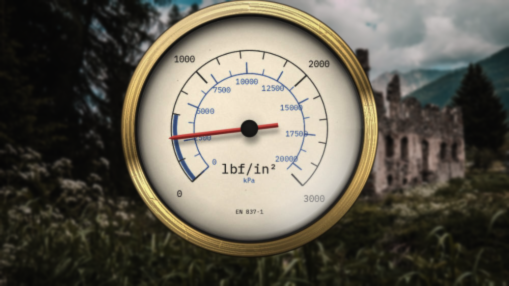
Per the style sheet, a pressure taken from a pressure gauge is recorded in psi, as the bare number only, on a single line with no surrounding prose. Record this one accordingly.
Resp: 400
